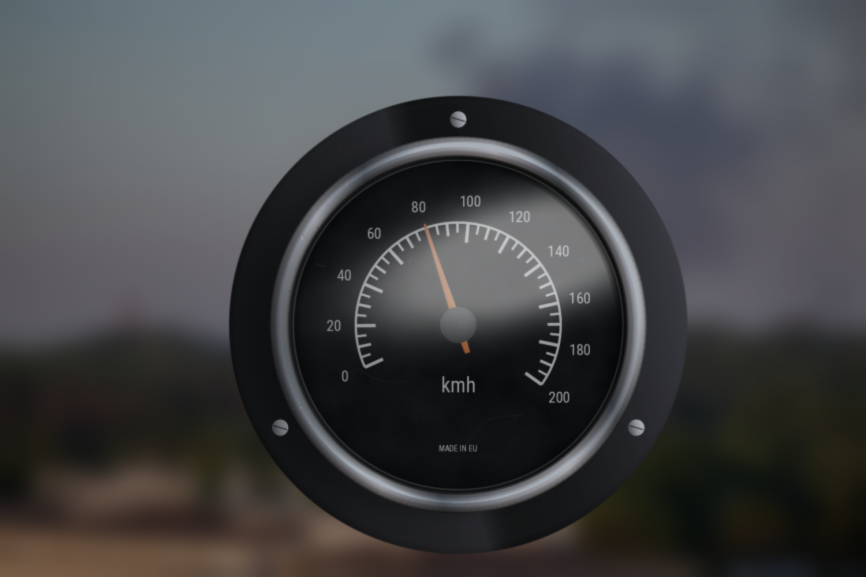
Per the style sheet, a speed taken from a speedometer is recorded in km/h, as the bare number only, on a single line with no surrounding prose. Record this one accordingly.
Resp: 80
